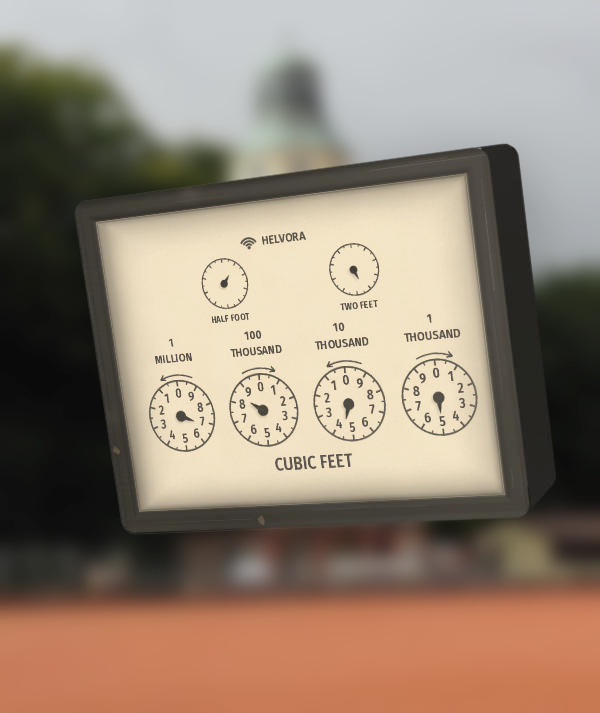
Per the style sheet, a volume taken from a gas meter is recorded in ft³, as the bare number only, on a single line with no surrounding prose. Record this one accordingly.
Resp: 684500
